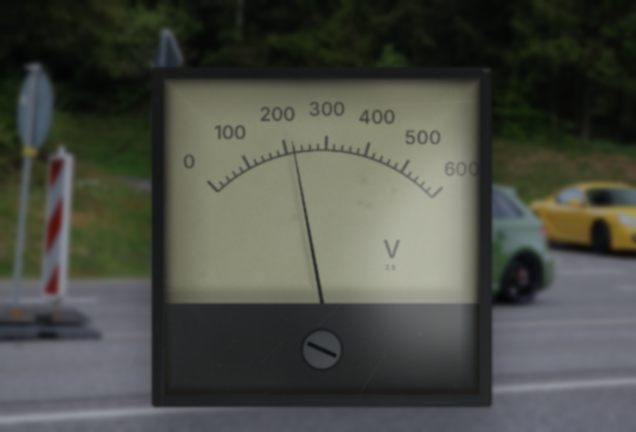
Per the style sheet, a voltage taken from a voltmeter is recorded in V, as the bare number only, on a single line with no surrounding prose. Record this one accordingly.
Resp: 220
